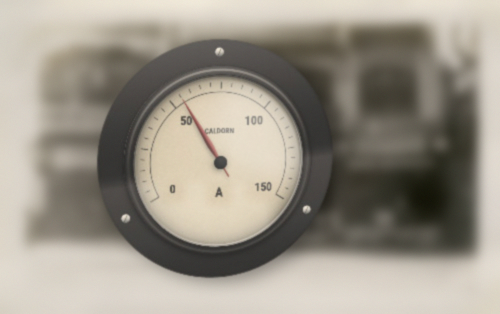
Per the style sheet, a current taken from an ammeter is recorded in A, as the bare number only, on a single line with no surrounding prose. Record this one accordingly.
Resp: 55
